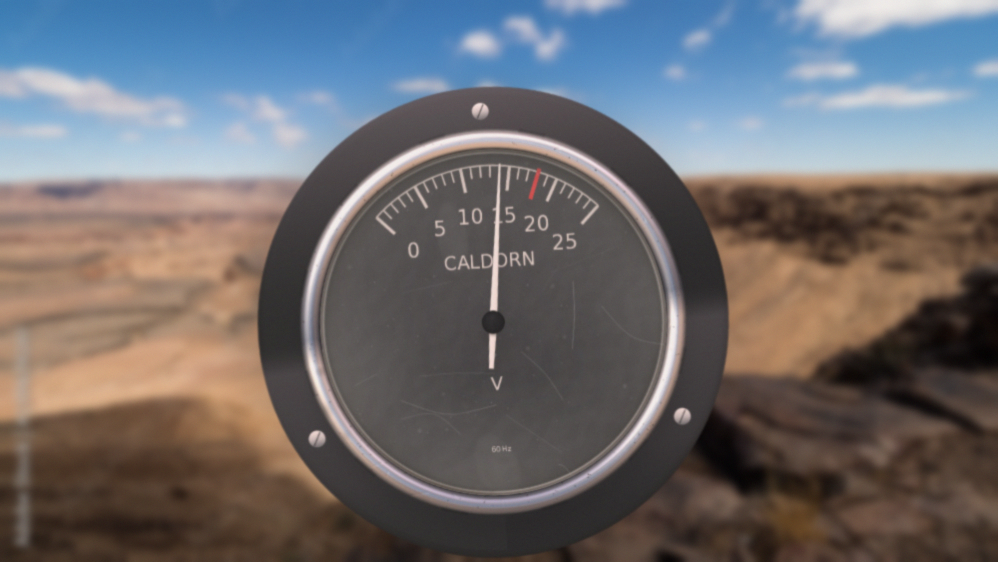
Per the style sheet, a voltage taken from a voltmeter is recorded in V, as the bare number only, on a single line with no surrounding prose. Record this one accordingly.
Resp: 14
